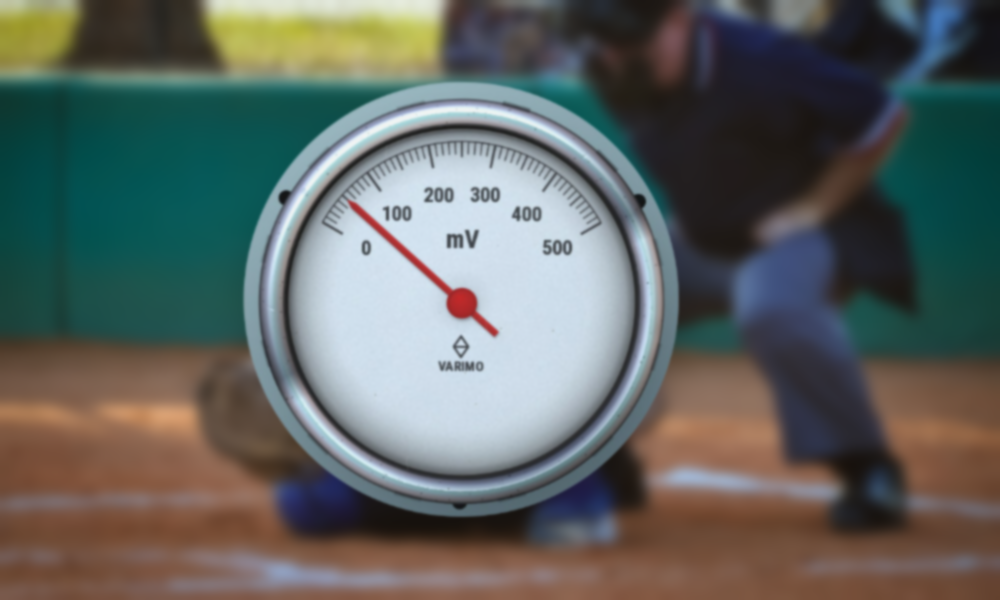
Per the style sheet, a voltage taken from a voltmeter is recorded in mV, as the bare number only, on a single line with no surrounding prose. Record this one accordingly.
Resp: 50
